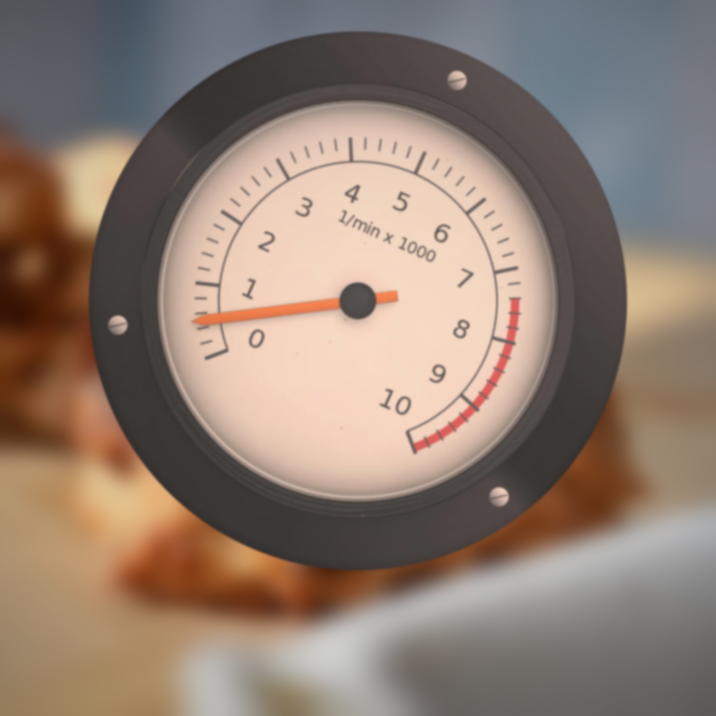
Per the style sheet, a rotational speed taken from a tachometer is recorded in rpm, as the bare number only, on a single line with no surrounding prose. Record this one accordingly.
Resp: 500
